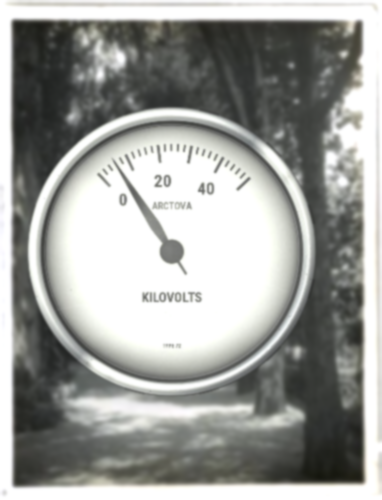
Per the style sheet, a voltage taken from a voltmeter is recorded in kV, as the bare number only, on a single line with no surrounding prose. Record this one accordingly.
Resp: 6
